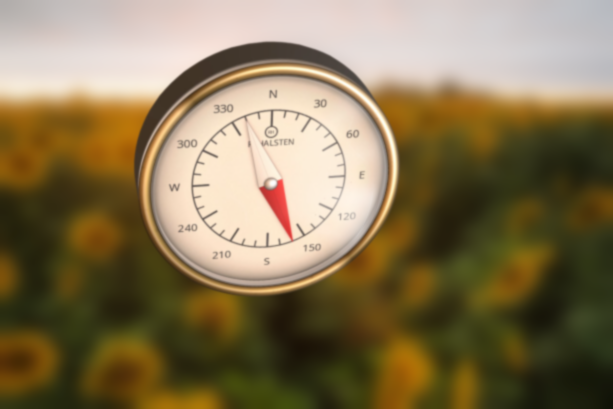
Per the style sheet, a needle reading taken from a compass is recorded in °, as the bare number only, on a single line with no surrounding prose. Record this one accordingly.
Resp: 160
